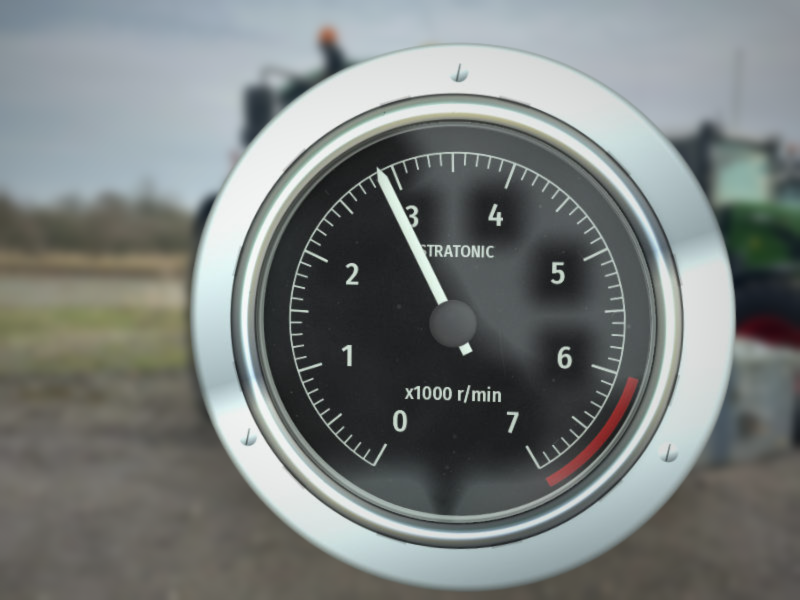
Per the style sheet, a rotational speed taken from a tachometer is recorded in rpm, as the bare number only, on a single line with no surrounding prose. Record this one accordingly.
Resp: 2900
